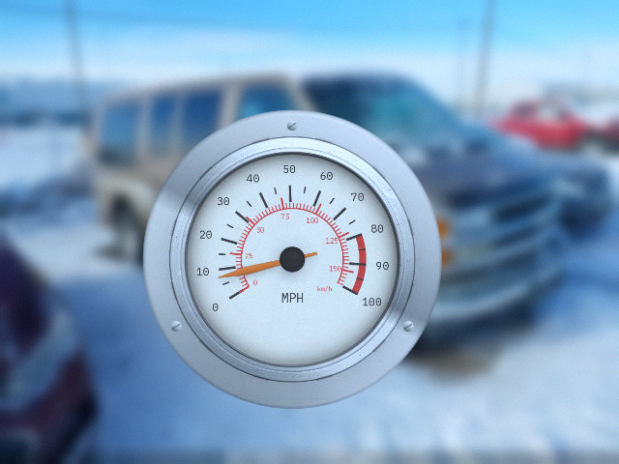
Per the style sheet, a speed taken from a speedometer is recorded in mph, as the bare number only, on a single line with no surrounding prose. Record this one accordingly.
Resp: 7.5
